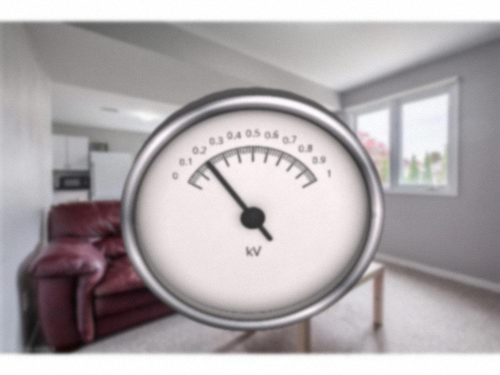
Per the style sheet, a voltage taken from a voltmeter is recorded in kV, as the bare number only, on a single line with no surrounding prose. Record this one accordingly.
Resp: 0.2
